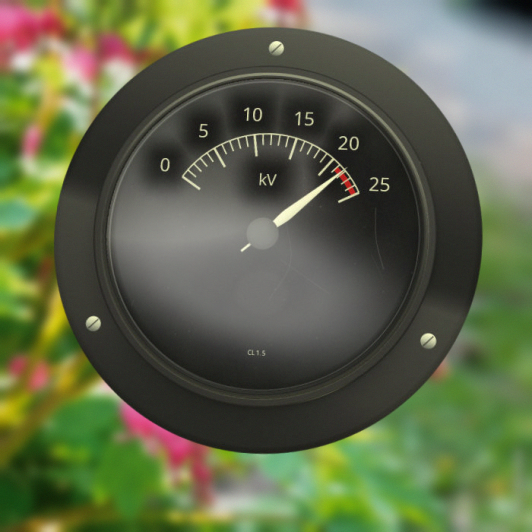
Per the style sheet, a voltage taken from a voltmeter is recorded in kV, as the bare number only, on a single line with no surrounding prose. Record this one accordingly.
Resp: 22
